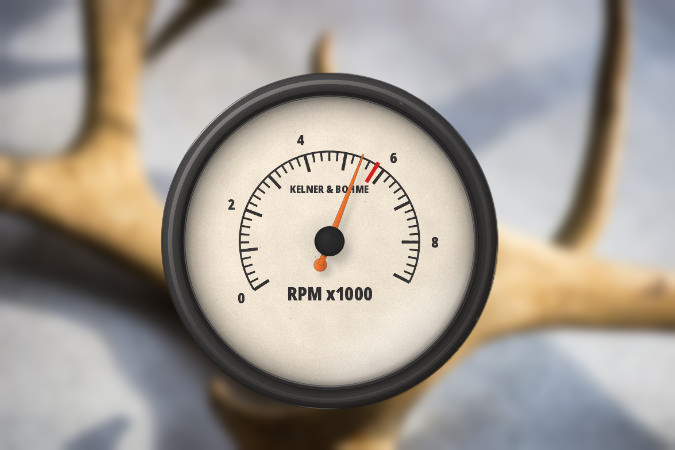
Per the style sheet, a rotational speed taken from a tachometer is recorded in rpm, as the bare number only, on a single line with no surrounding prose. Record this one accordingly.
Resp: 5400
